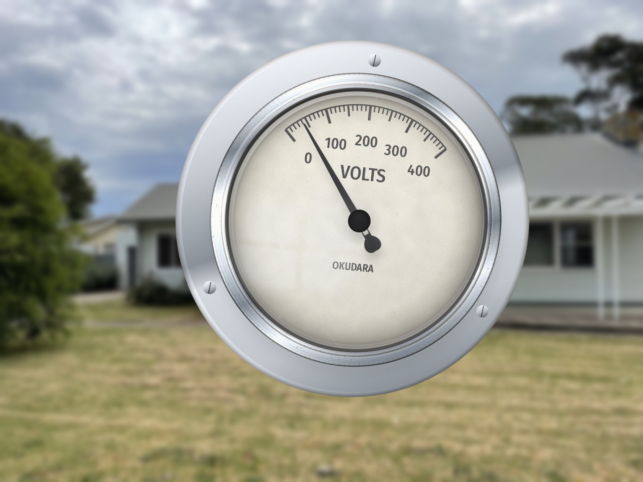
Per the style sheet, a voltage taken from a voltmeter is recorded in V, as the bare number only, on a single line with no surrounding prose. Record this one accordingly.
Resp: 40
